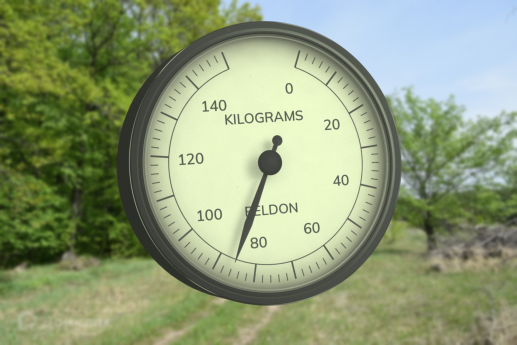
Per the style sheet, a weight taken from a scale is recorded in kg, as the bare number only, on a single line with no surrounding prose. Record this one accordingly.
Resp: 86
